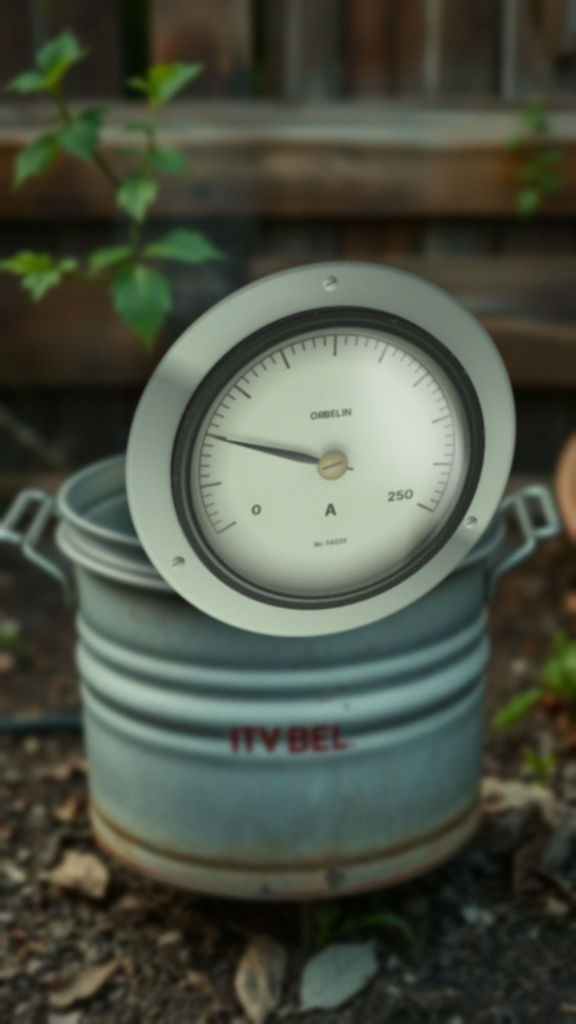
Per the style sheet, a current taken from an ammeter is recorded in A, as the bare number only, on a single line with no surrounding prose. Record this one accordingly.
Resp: 50
